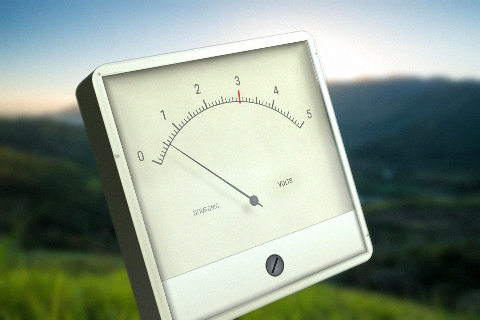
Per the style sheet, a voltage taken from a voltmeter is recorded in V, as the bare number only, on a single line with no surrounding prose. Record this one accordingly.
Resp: 0.5
